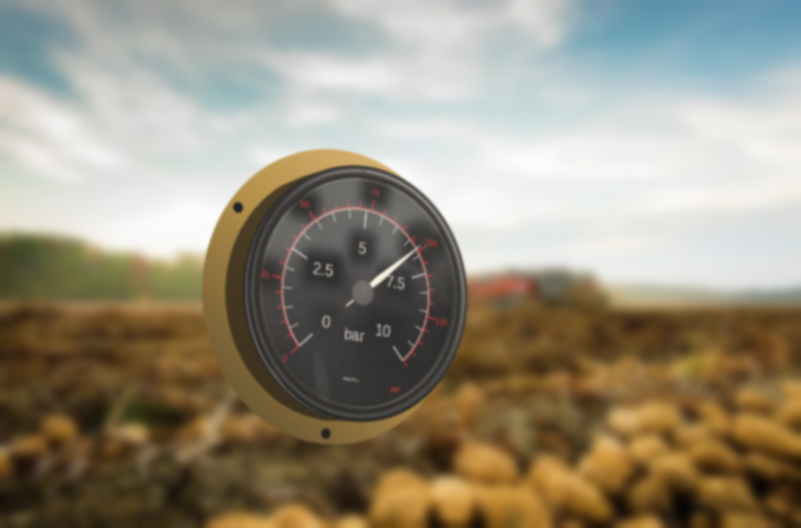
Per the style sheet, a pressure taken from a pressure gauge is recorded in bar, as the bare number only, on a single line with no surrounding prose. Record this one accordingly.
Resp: 6.75
